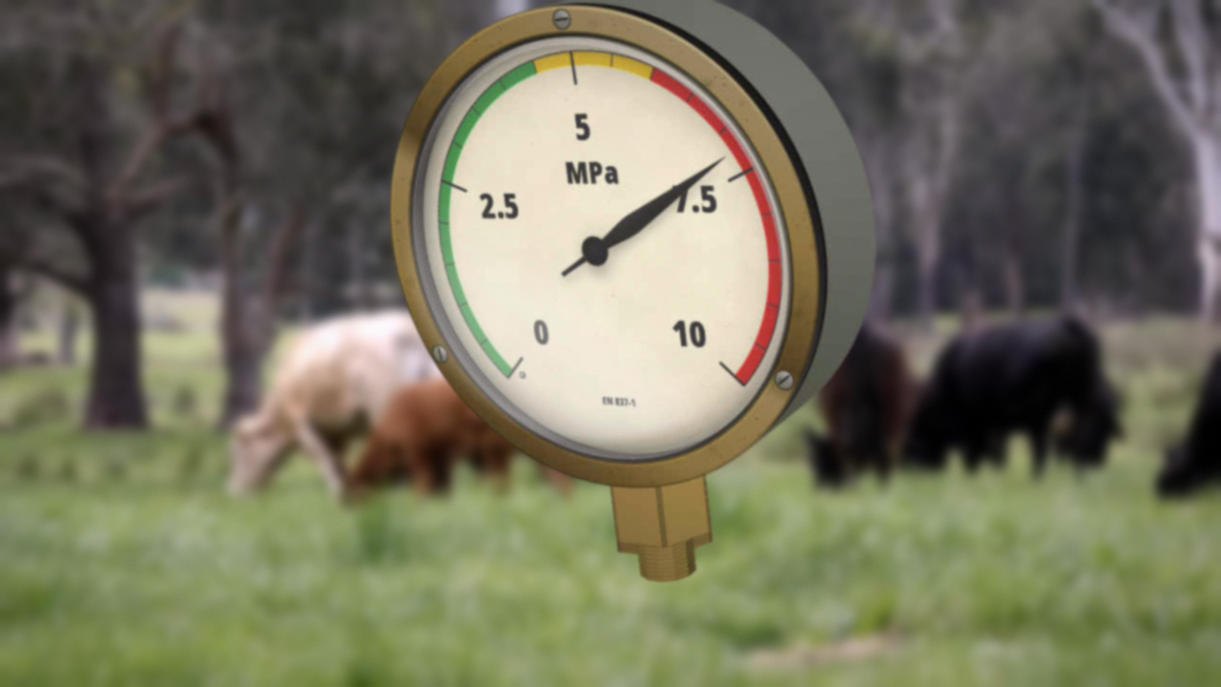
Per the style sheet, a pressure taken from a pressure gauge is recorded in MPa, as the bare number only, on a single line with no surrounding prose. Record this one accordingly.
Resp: 7.25
